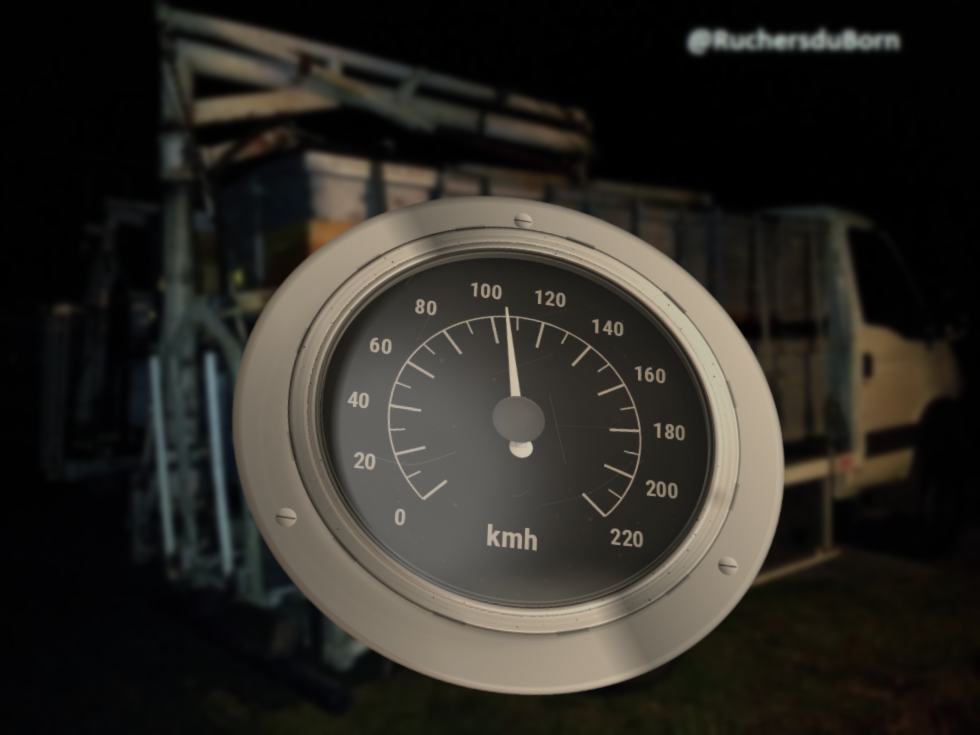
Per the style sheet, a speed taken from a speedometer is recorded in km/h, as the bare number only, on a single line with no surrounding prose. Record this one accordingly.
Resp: 105
